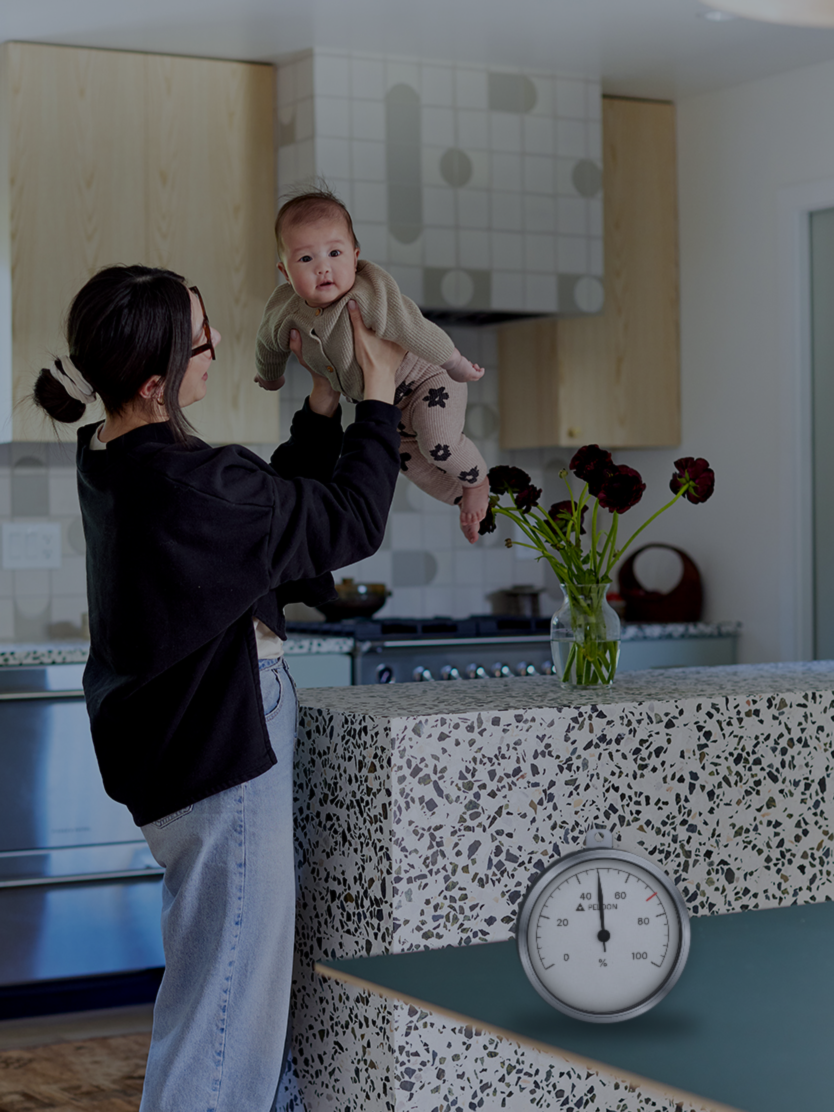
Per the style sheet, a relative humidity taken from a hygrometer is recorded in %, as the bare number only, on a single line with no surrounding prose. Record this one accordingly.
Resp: 48
